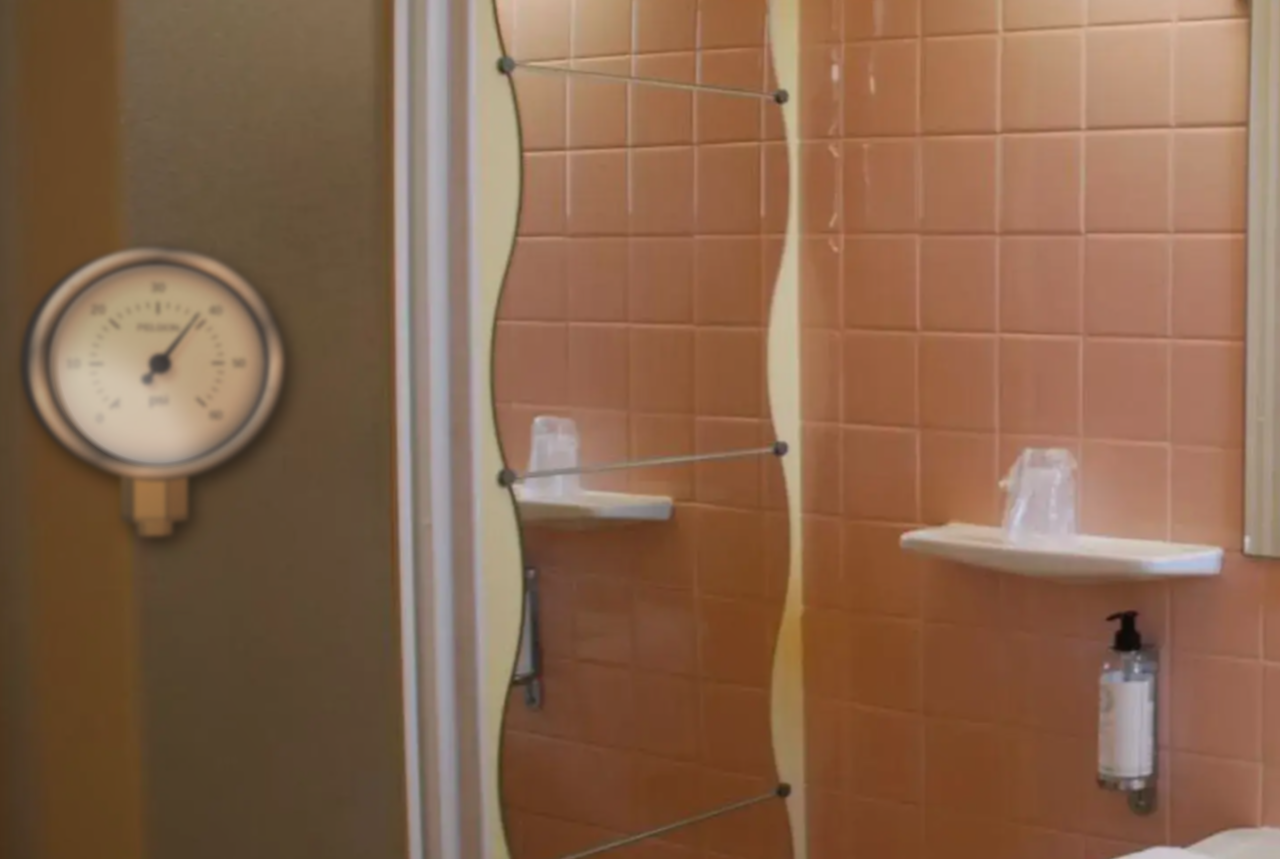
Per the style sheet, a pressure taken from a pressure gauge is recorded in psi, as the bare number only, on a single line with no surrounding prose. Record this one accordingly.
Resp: 38
